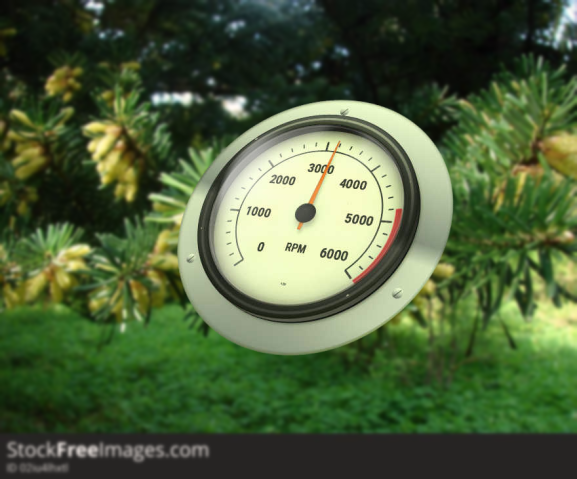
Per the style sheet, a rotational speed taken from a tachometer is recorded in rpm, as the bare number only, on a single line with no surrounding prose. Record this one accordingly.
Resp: 3200
